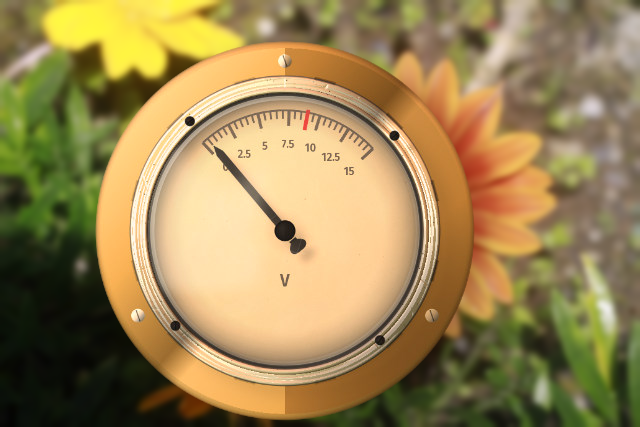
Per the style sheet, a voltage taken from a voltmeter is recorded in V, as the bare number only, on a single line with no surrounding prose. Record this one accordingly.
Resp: 0.5
